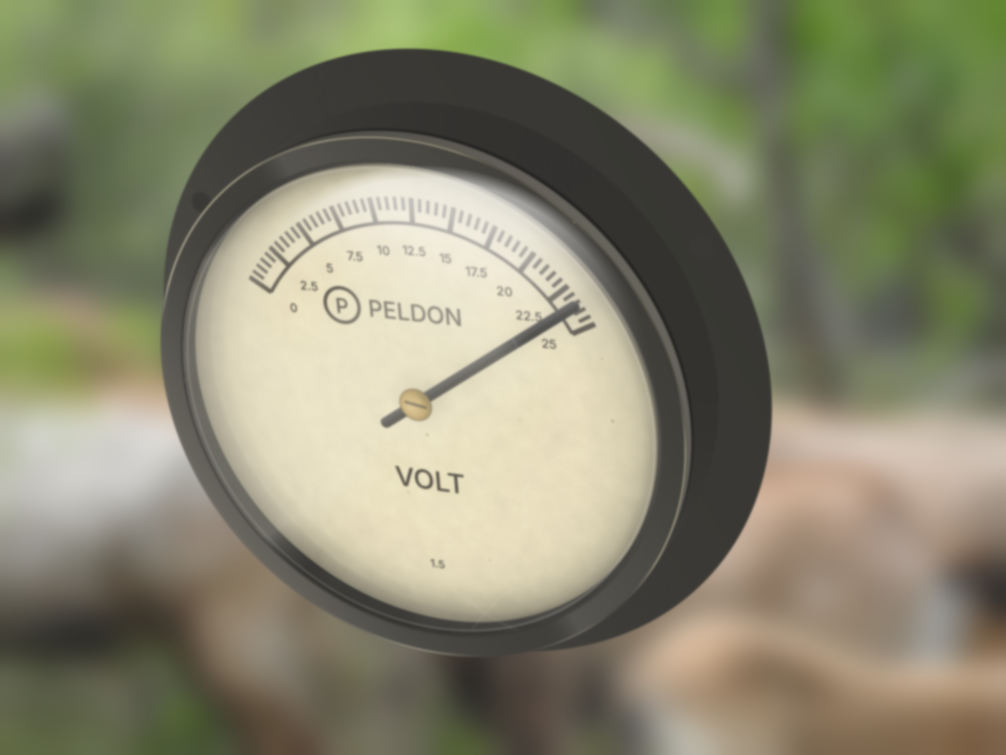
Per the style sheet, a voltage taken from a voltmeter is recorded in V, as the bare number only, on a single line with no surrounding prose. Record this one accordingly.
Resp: 23.5
